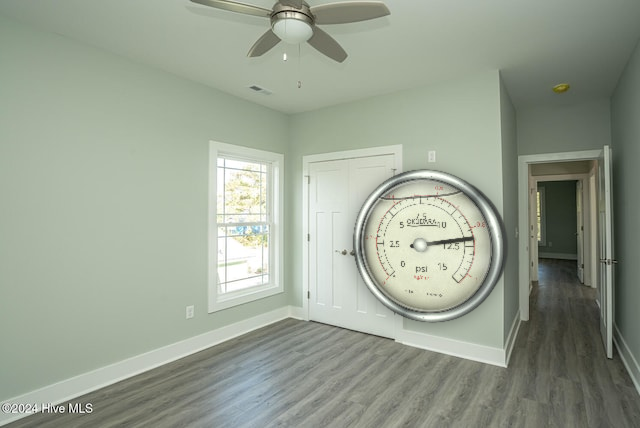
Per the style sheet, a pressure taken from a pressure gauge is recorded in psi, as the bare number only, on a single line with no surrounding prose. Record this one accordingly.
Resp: 12
